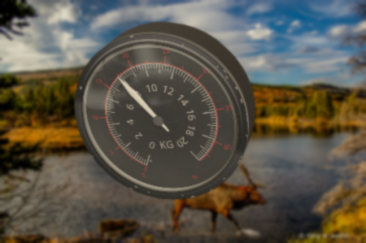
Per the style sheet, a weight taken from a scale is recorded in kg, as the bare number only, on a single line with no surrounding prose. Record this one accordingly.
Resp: 8
